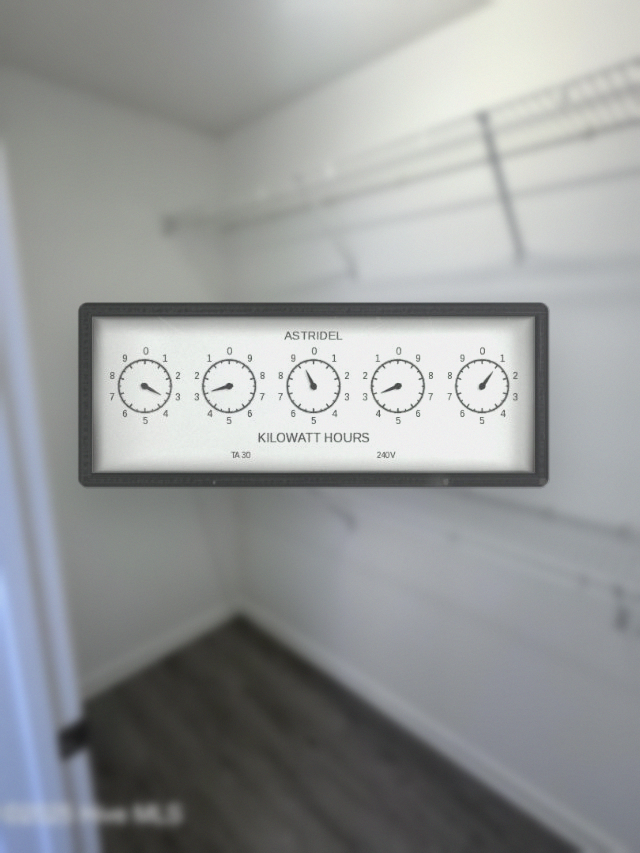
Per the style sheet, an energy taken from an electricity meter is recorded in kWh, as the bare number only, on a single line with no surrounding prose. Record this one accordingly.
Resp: 32931
